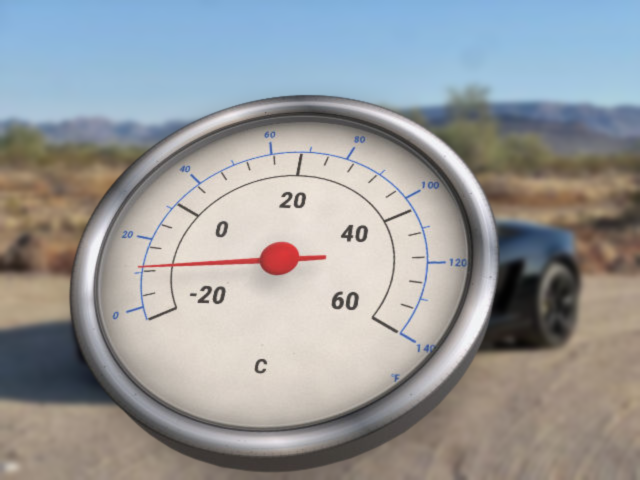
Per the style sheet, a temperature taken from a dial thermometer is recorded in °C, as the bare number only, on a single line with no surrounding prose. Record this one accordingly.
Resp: -12
